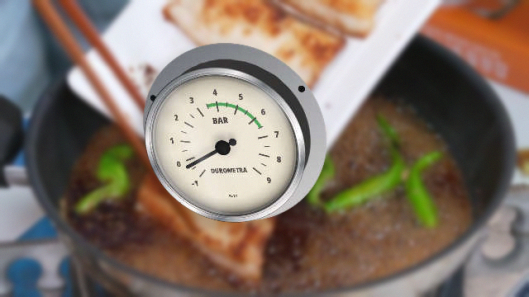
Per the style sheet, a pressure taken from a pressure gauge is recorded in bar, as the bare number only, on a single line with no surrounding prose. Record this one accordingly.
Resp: -0.25
